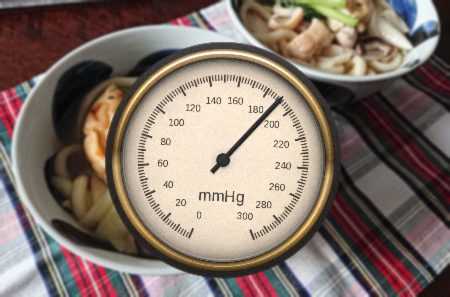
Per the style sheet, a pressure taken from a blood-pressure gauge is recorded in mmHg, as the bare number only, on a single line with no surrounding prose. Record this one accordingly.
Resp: 190
